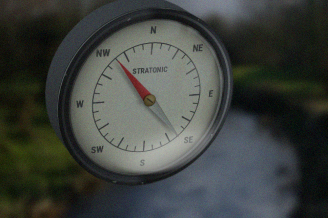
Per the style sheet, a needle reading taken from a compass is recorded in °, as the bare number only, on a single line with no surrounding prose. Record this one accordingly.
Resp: 320
